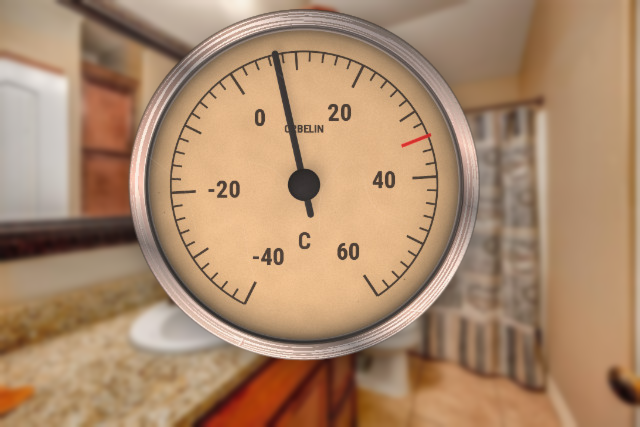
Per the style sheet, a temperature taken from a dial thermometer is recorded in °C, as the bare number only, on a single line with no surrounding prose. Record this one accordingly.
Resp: 7
